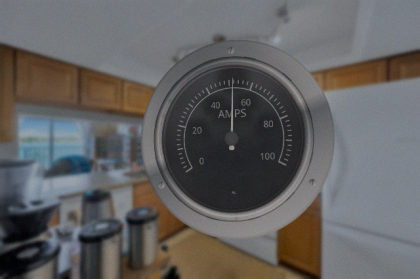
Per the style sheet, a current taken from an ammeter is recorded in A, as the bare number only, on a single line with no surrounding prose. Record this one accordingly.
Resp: 52
